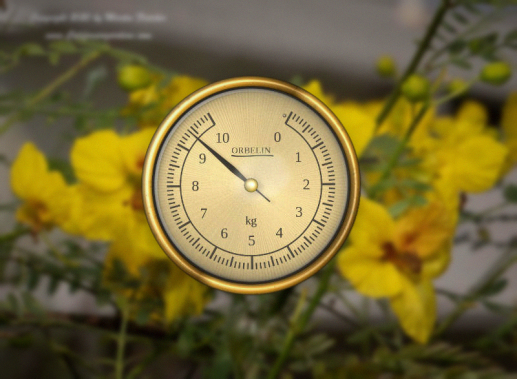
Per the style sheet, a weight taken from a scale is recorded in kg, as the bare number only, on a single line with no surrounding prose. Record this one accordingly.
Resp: 9.4
